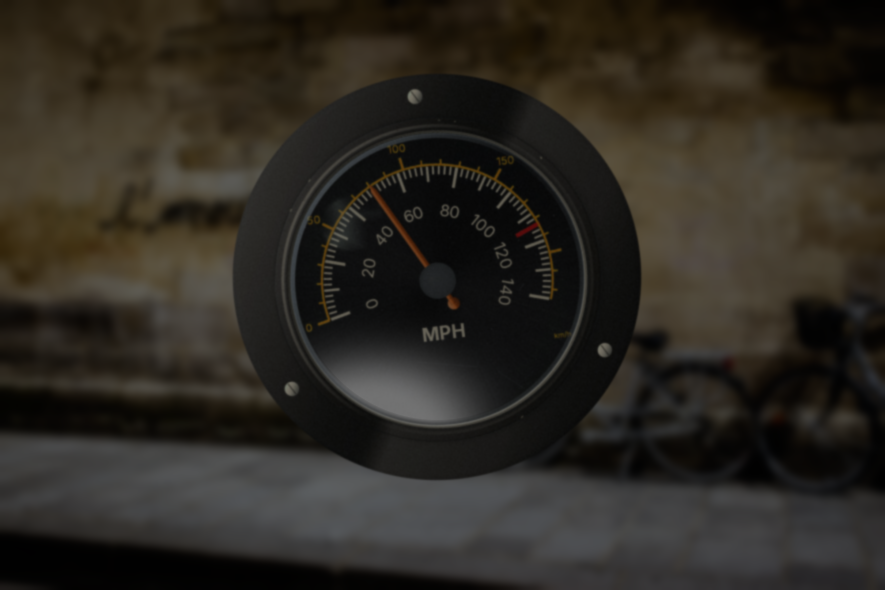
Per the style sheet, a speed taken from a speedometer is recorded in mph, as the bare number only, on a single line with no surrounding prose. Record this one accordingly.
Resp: 50
